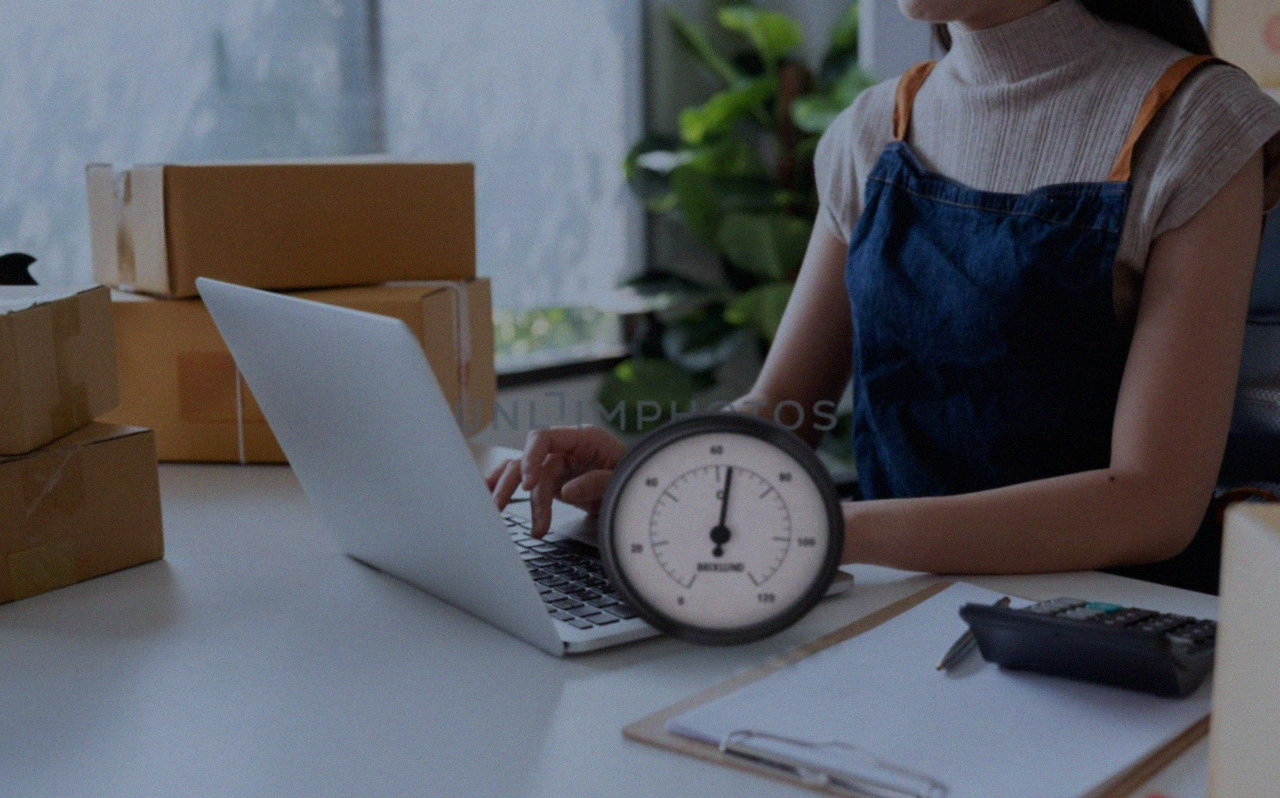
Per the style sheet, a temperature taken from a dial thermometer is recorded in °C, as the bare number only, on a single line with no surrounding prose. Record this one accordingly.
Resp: 64
